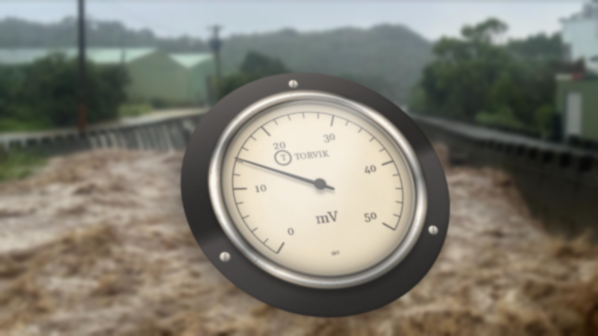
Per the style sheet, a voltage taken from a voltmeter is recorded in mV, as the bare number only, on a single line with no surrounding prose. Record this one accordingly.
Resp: 14
